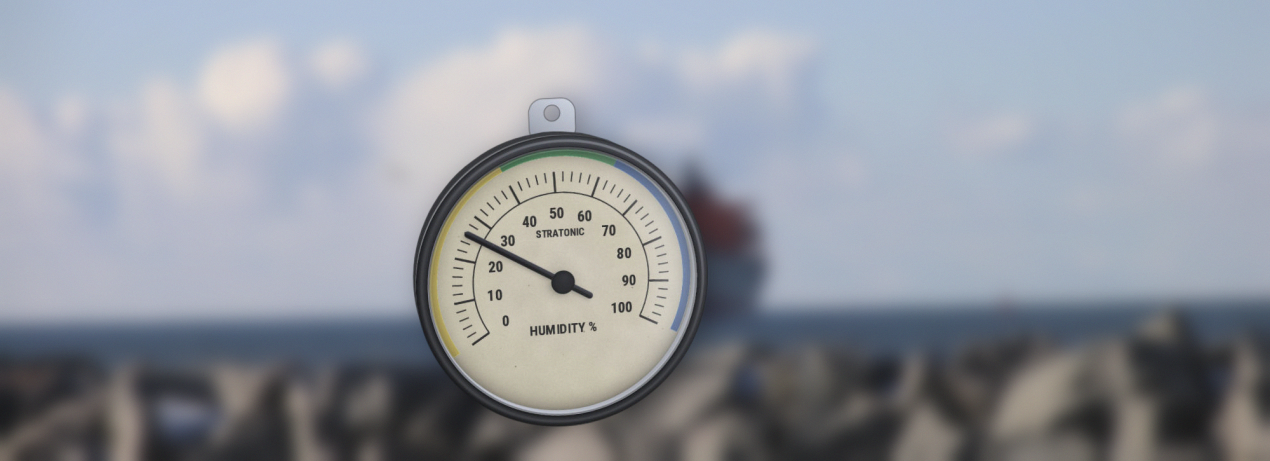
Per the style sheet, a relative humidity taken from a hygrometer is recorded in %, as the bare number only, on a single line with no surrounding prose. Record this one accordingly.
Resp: 26
